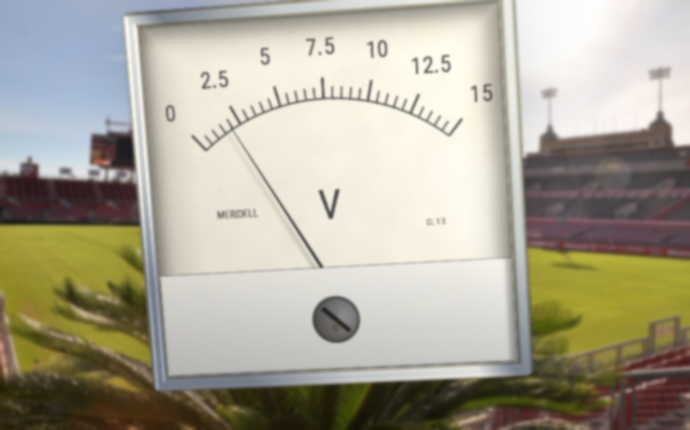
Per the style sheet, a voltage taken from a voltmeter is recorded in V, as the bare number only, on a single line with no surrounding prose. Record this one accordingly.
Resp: 2
